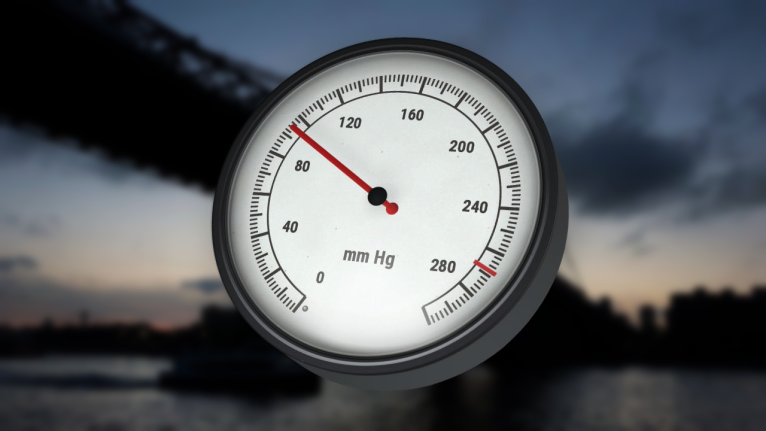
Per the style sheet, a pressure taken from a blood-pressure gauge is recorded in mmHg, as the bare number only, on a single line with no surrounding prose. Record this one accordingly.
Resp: 94
